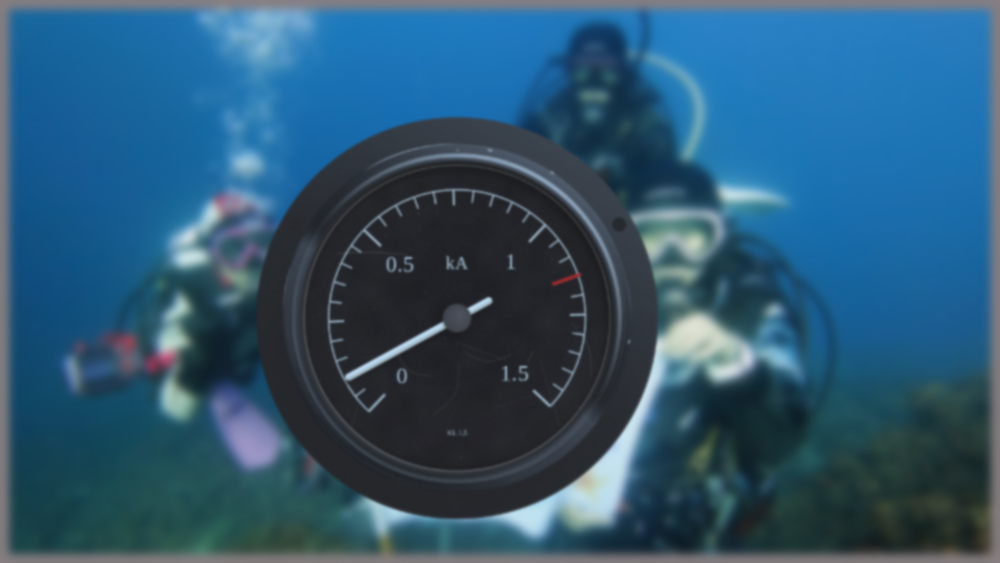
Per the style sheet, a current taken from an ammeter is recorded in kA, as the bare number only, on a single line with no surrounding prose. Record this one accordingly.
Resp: 0.1
